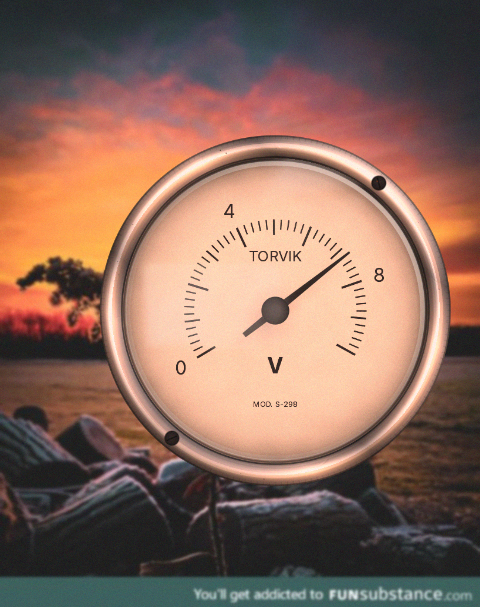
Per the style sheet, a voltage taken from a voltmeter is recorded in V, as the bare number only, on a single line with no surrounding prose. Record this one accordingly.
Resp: 7.2
